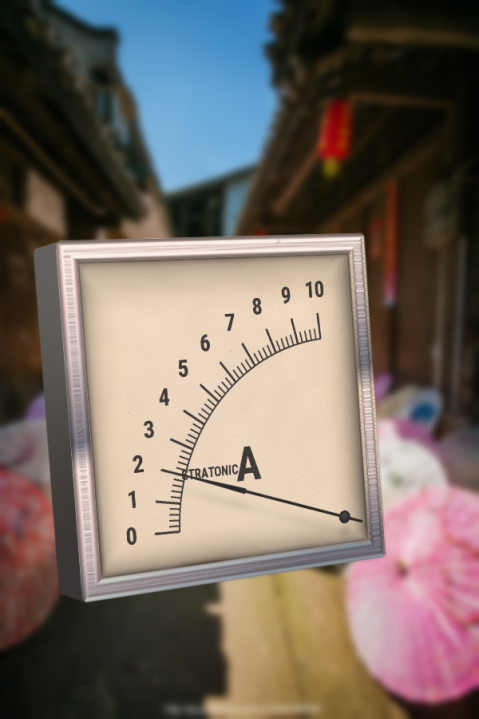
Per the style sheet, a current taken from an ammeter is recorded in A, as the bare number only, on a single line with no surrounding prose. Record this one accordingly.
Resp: 2
